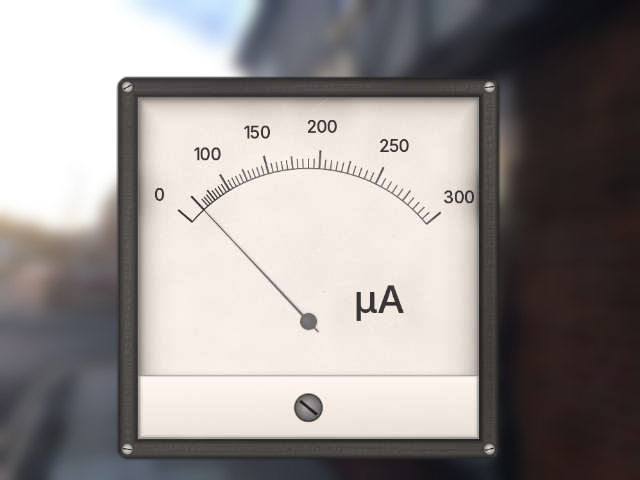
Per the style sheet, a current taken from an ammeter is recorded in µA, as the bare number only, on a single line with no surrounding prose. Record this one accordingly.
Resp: 50
